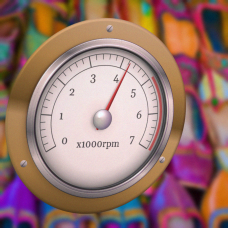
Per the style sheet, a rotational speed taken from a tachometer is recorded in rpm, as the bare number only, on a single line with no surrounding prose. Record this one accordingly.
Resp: 4200
